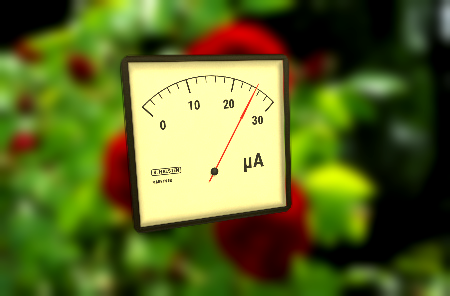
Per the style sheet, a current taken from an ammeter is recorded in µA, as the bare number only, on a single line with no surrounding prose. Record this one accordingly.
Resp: 25
